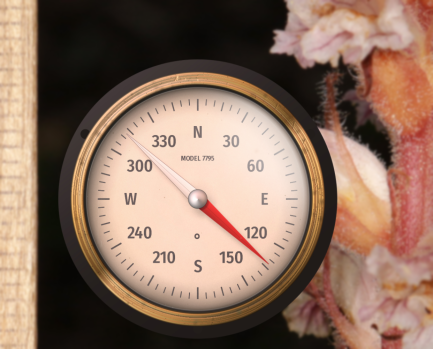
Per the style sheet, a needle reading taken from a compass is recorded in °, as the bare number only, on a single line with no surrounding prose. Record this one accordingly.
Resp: 132.5
